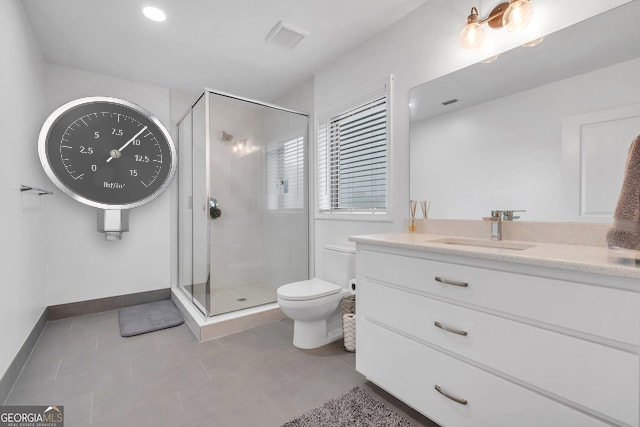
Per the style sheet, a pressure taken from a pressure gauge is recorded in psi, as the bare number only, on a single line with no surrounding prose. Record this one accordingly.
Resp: 9.5
